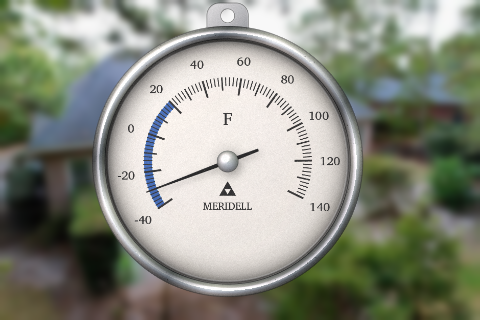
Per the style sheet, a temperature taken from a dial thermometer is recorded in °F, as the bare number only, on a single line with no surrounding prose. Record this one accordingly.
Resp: -30
